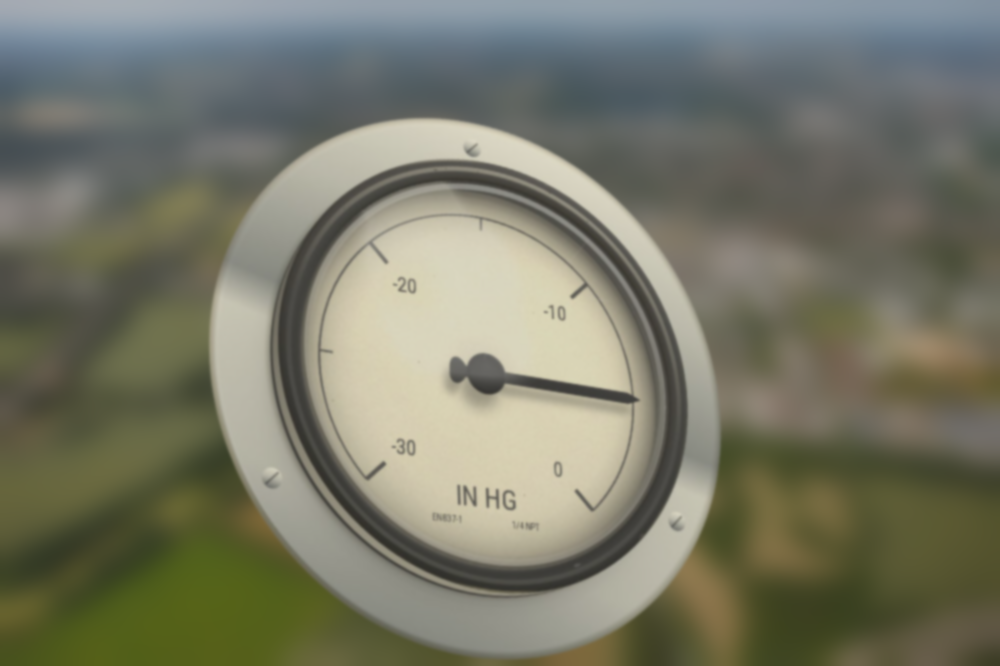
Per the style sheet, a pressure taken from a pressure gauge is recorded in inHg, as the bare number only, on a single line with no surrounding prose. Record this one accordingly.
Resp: -5
